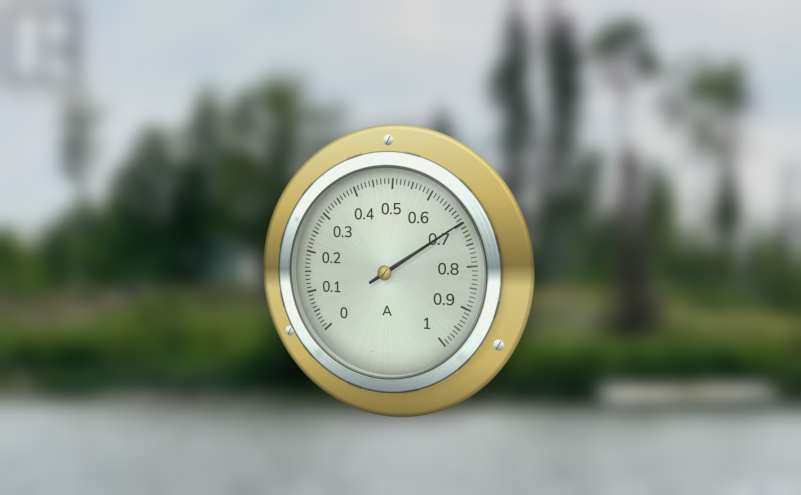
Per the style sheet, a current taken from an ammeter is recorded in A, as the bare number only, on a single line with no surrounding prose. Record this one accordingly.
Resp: 0.7
